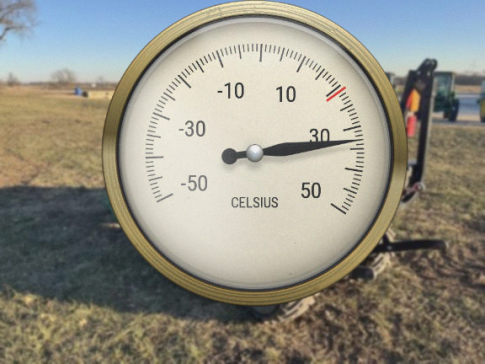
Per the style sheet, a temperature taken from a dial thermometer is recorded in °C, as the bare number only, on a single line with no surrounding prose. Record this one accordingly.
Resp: 33
